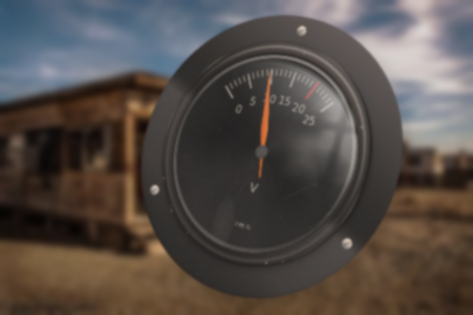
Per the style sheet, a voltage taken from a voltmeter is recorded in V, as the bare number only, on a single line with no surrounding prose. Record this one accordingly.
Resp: 10
